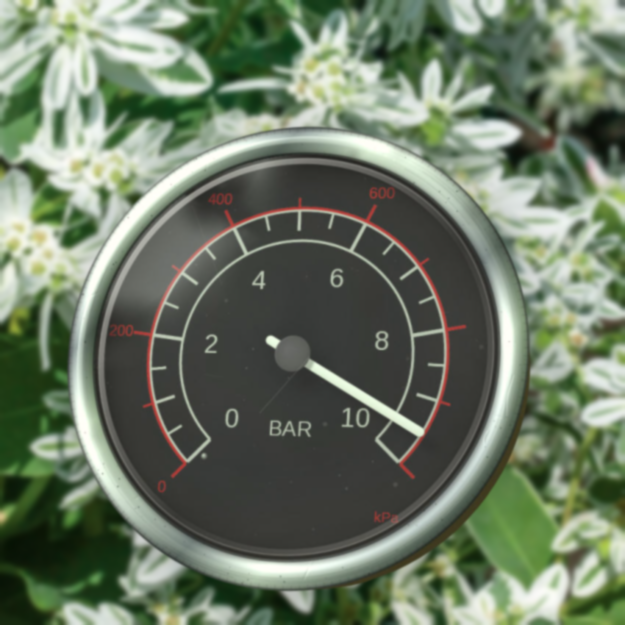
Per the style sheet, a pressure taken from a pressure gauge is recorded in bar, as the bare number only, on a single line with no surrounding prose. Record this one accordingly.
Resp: 9.5
